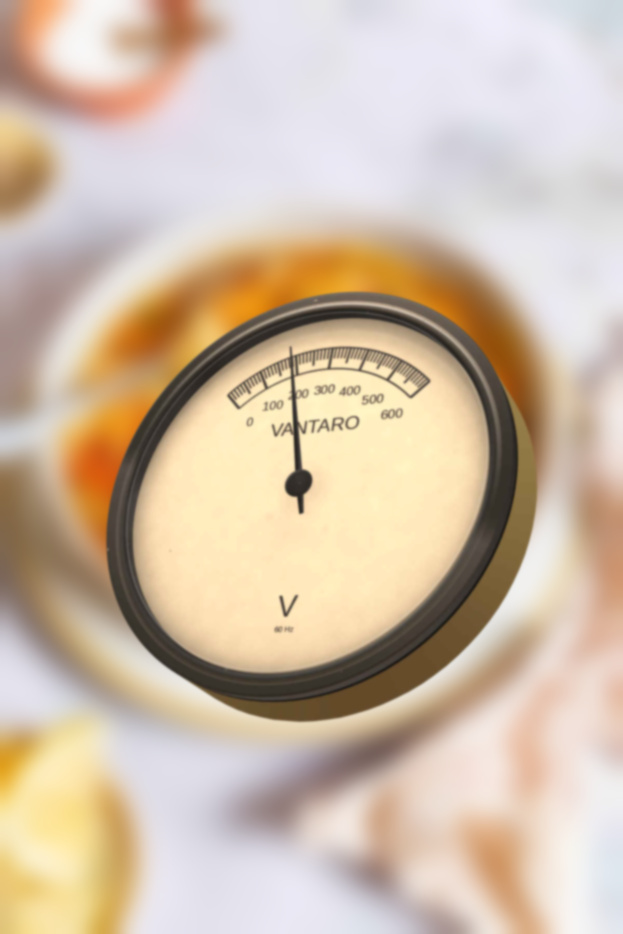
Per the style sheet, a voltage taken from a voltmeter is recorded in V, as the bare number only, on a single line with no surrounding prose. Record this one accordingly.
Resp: 200
